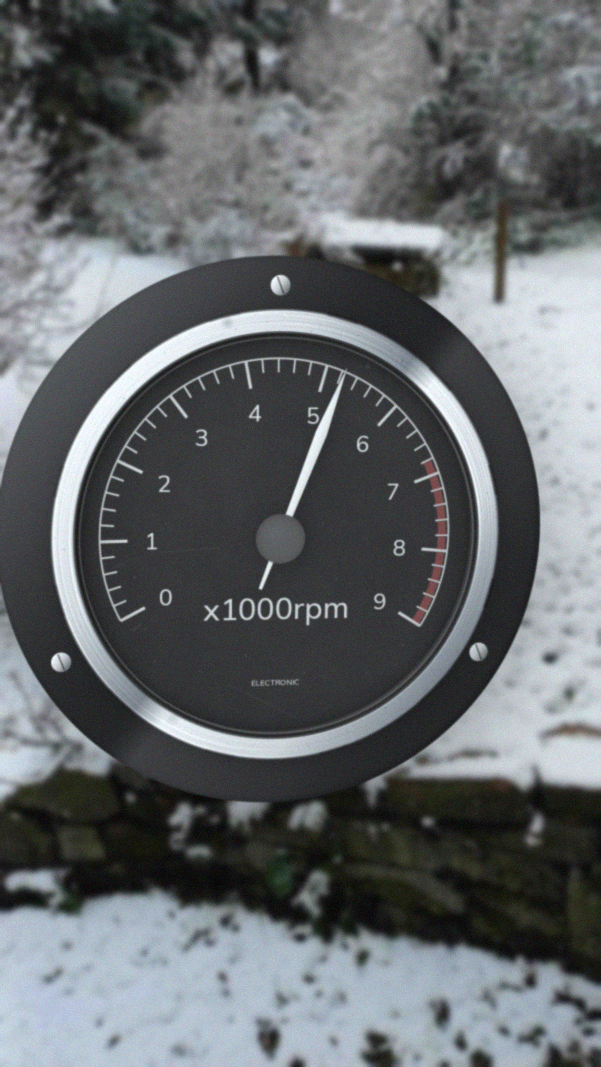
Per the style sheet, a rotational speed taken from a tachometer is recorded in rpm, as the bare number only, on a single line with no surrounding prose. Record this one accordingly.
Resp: 5200
